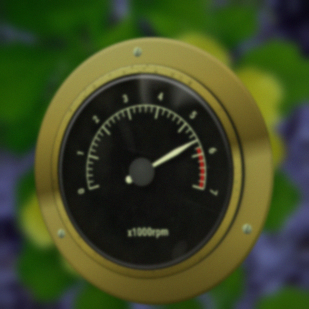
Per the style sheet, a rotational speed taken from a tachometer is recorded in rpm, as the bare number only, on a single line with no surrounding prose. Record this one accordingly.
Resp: 5600
